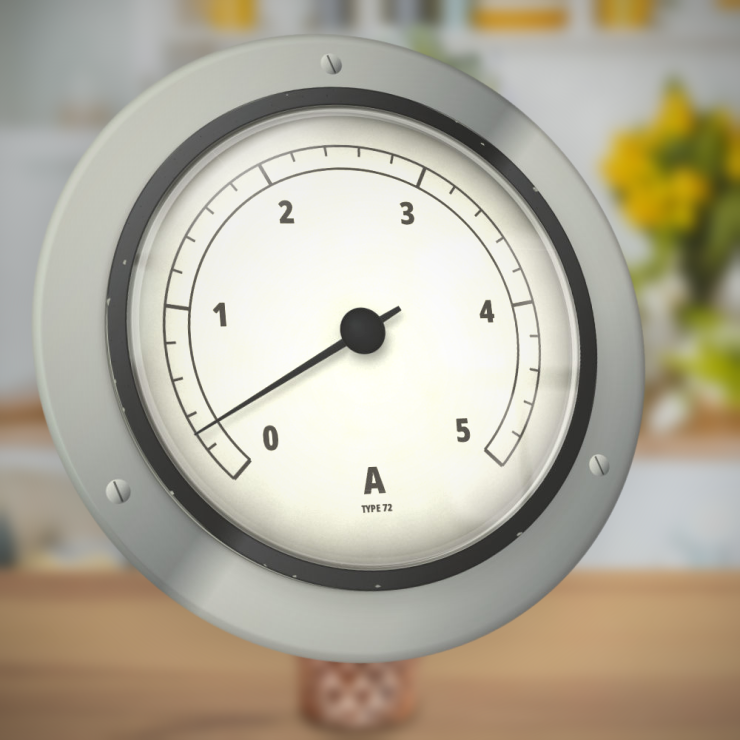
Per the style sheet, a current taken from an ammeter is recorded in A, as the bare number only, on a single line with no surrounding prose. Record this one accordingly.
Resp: 0.3
